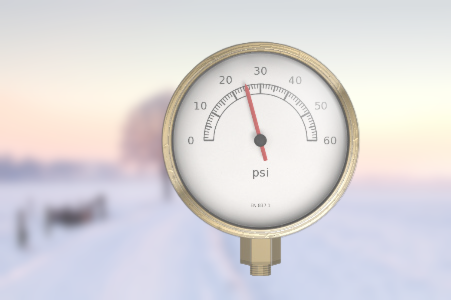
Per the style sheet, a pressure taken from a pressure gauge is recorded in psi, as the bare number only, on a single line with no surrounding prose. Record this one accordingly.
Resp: 25
